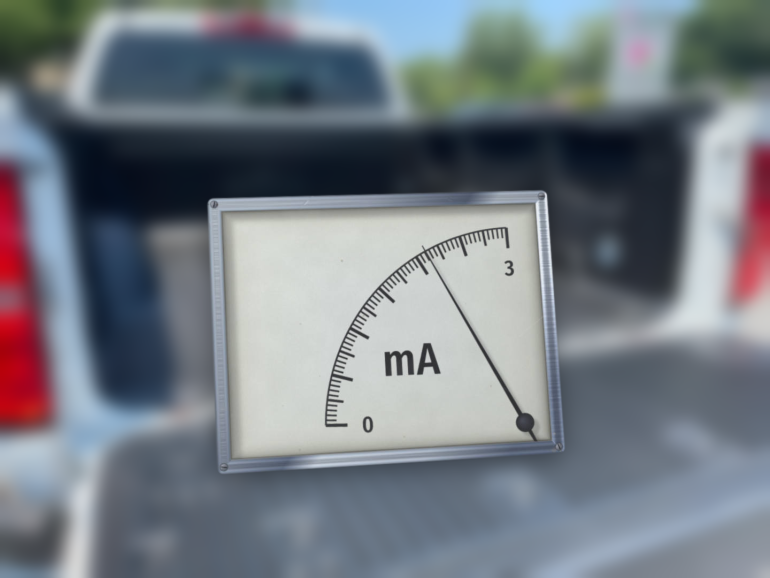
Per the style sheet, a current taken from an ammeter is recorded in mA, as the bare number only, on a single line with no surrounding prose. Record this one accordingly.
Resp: 2.1
